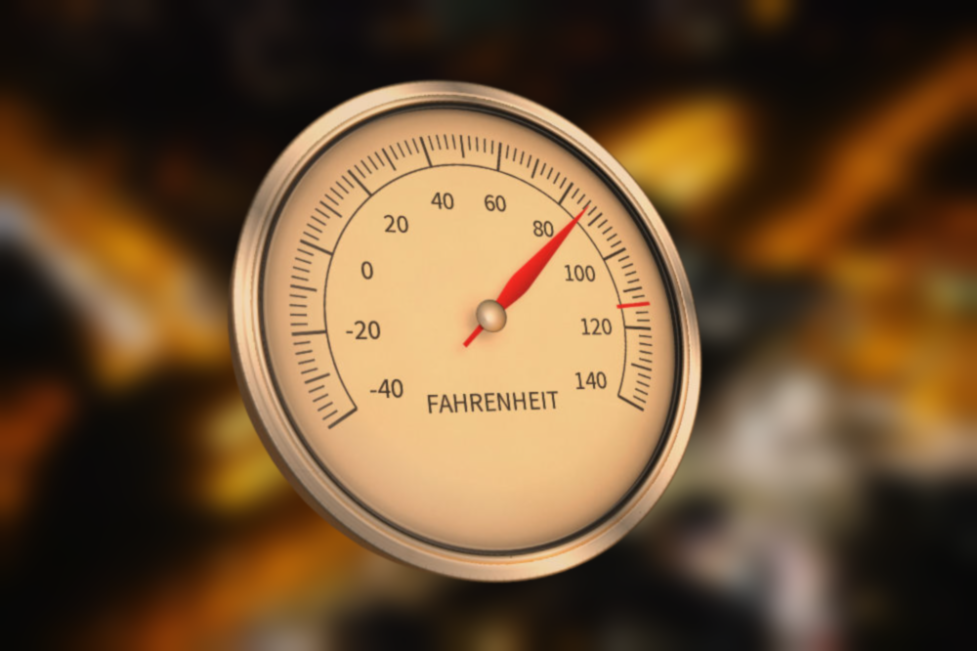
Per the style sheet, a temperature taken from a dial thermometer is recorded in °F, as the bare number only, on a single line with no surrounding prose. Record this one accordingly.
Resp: 86
